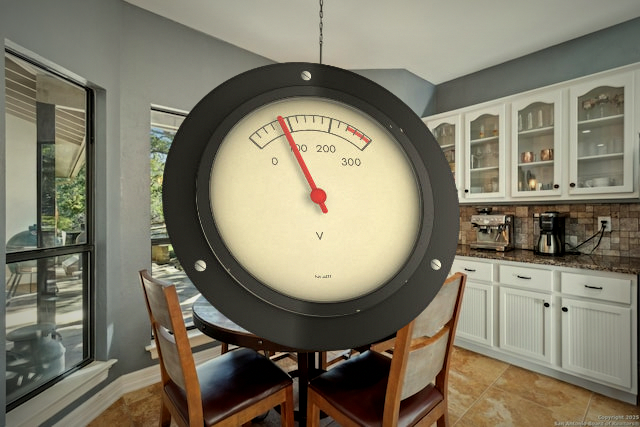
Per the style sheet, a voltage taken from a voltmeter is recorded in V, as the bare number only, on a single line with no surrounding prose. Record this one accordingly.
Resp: 80
